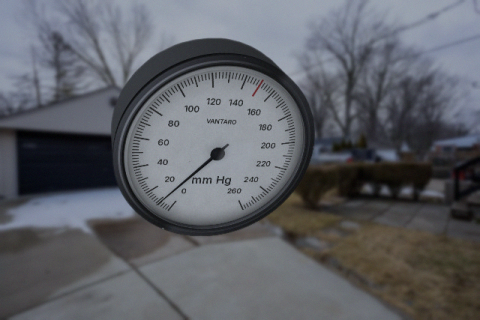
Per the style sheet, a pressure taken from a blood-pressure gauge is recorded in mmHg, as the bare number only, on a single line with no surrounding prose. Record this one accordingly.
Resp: 10
